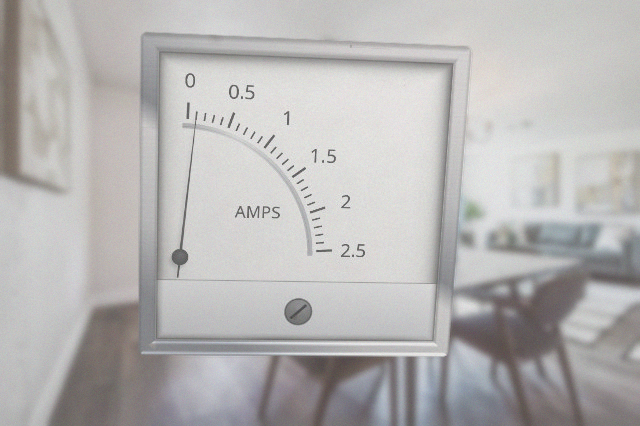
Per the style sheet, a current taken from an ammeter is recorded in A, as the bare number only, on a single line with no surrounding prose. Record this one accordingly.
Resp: 0.1
